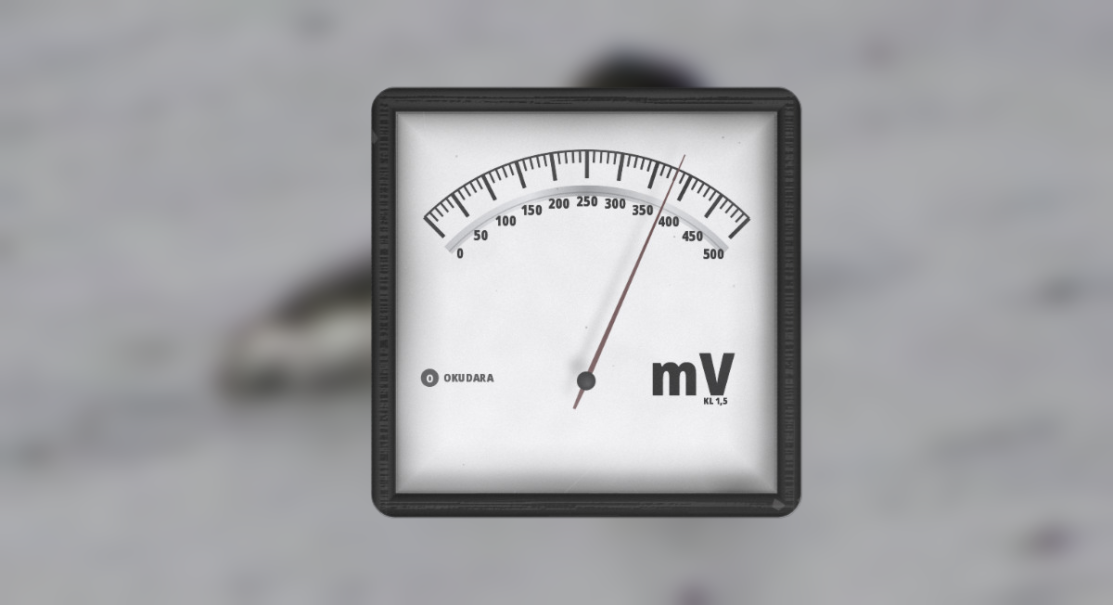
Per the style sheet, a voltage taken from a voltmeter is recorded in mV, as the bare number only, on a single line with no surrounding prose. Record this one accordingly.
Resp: 380
